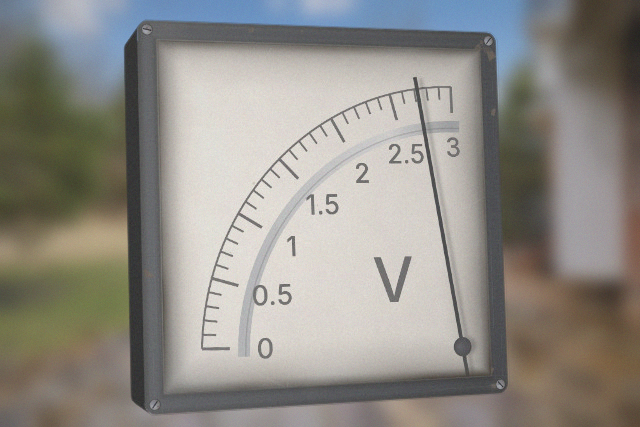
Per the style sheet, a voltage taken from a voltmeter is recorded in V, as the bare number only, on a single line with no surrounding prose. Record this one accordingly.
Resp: 2.7
